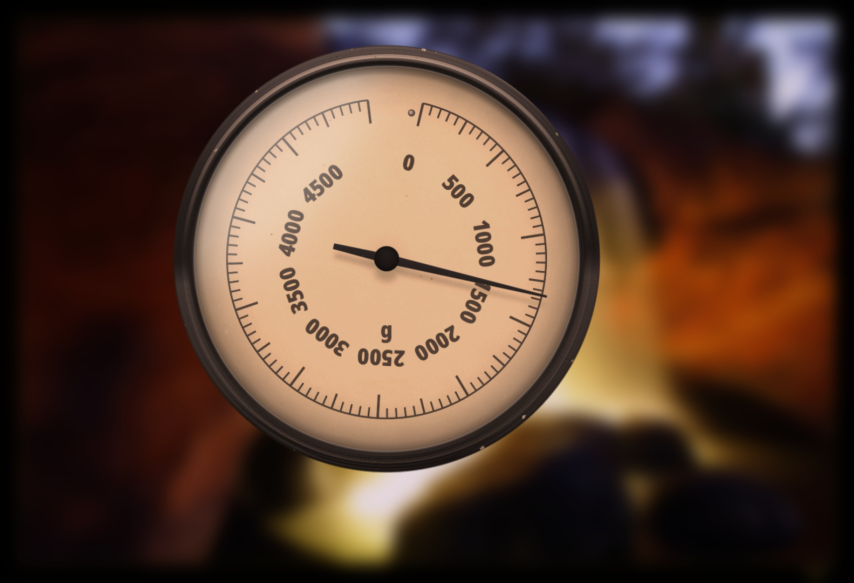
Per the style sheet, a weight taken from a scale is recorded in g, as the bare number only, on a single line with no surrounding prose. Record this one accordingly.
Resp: 1325
